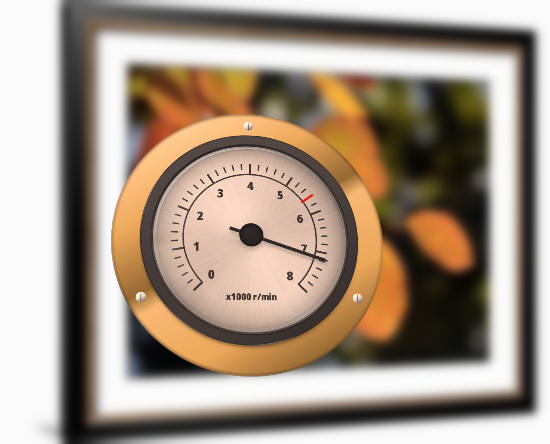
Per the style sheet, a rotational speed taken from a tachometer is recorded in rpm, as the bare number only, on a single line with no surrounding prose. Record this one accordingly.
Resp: 7200
